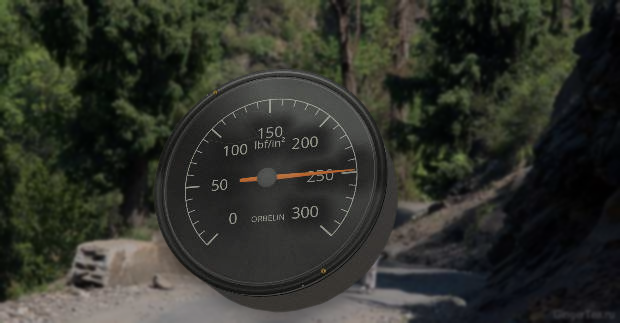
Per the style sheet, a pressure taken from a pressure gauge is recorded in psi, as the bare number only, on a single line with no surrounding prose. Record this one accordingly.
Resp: 250
